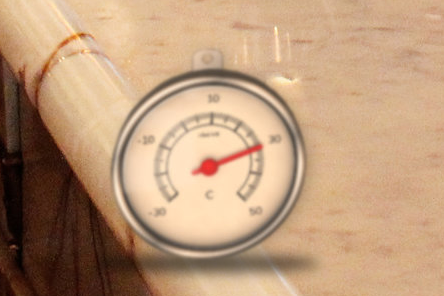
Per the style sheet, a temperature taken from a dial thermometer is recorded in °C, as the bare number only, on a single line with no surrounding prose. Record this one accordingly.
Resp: 30
